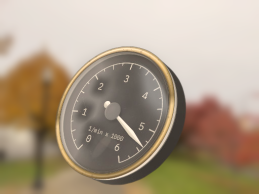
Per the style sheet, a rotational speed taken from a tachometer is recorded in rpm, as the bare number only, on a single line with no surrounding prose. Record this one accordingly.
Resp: 5375
